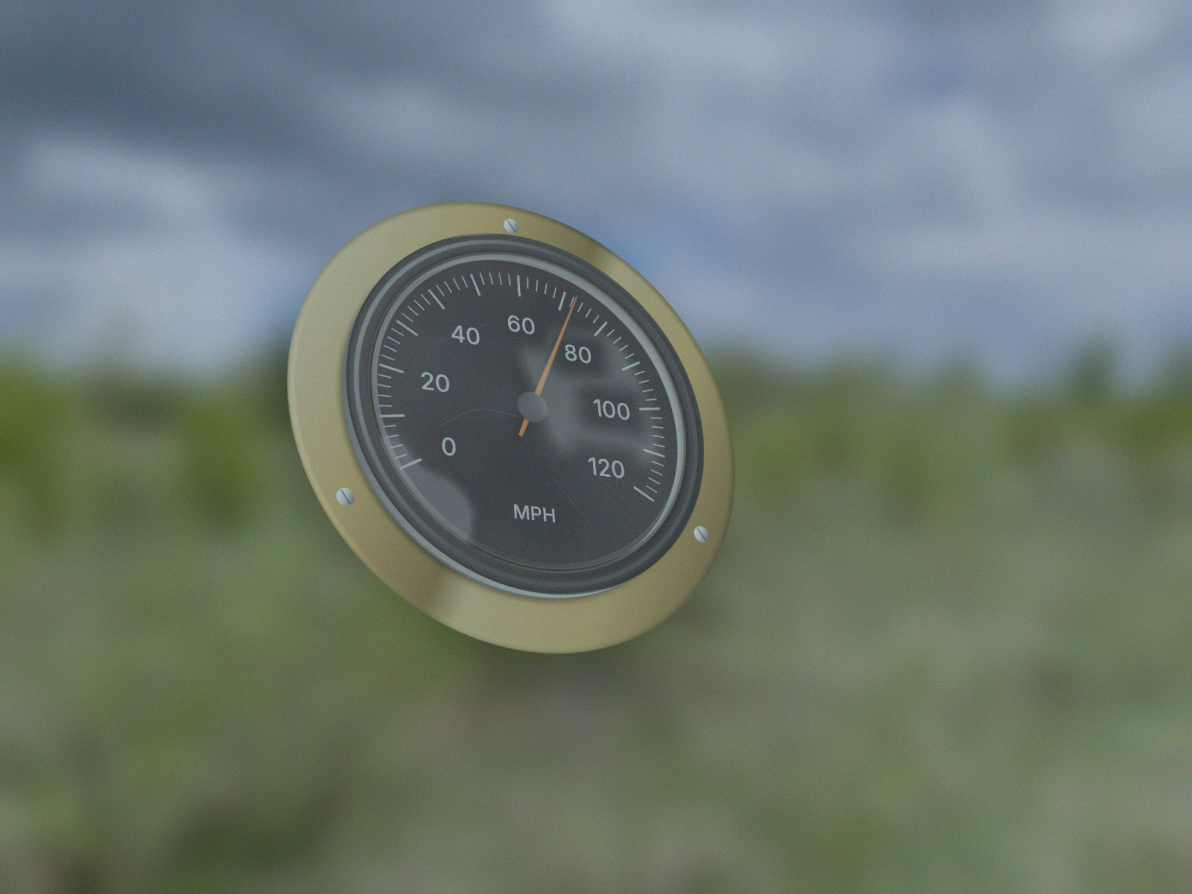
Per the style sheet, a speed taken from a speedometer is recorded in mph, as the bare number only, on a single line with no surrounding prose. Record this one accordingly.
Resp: 72
